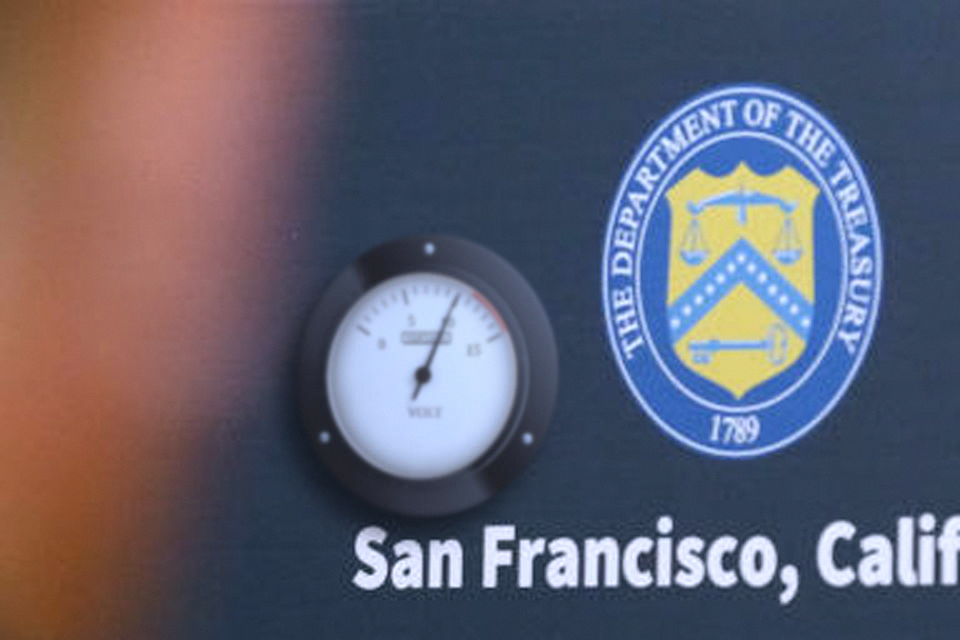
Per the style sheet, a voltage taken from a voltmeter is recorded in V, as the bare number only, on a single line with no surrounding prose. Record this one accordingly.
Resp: 10
